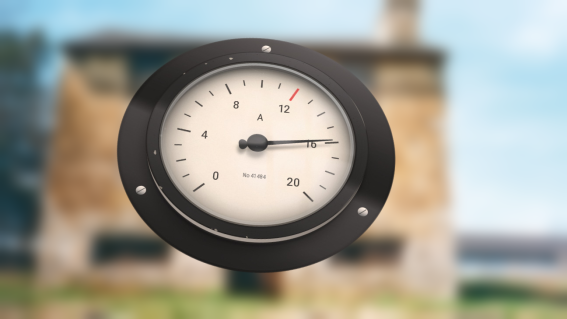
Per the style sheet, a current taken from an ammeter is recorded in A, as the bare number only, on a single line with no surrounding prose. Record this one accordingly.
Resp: 16
